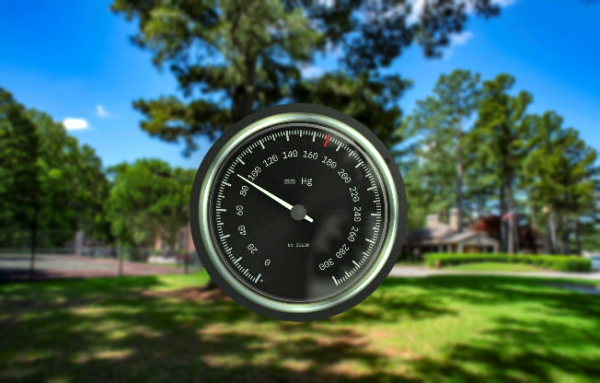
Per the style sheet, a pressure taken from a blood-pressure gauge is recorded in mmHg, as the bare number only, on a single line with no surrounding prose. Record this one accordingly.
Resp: 90
